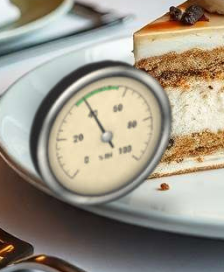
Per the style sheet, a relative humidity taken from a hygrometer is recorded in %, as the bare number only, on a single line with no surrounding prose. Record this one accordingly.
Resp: 40
